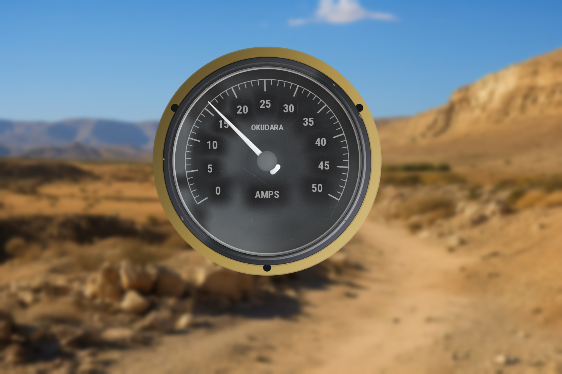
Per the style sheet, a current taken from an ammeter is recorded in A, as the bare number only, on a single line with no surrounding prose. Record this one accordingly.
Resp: 16
